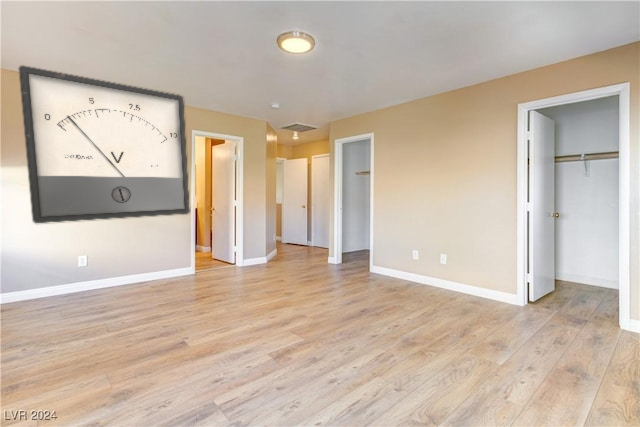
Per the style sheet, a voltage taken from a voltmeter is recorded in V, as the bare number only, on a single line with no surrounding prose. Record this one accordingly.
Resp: 2.5
